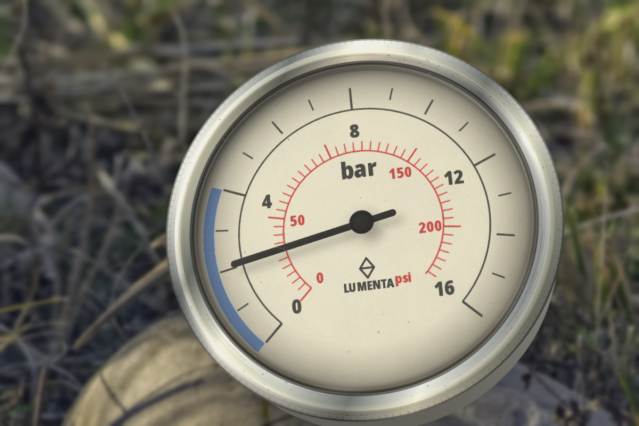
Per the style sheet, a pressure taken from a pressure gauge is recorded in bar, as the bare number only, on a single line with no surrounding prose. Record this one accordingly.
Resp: 2
